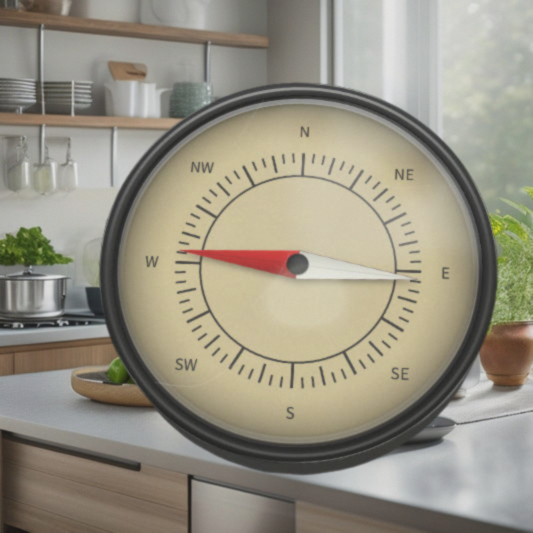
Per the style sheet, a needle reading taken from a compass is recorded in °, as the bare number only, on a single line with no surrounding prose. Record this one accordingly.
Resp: 275
